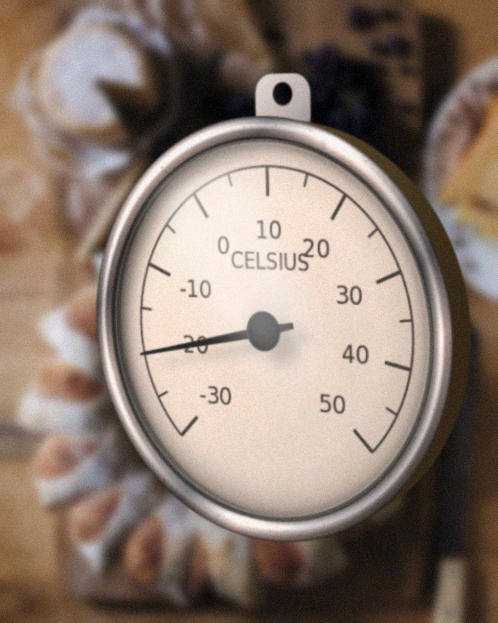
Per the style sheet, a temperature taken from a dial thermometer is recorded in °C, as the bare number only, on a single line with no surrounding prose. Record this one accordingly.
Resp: -20
